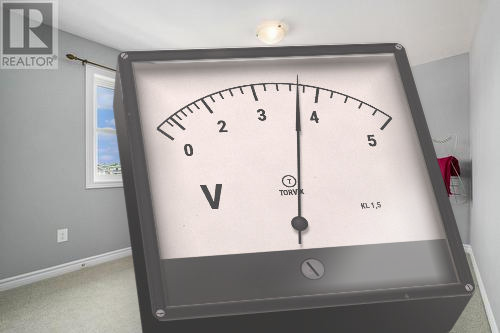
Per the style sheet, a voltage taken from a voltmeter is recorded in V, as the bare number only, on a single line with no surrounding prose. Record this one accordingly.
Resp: 3.7
